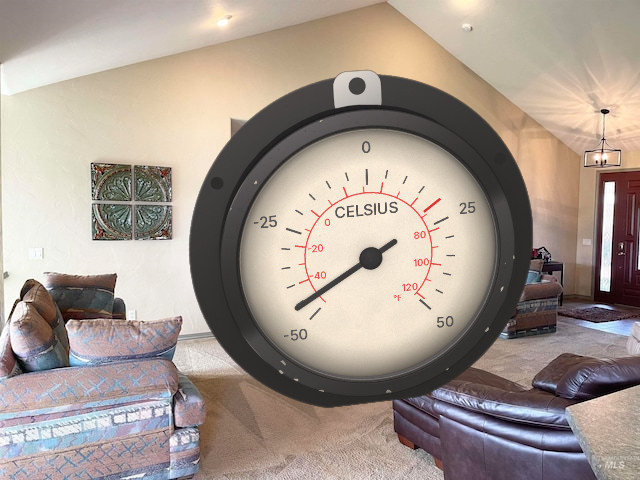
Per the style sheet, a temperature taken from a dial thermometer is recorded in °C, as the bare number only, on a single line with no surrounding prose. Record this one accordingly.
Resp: -45
